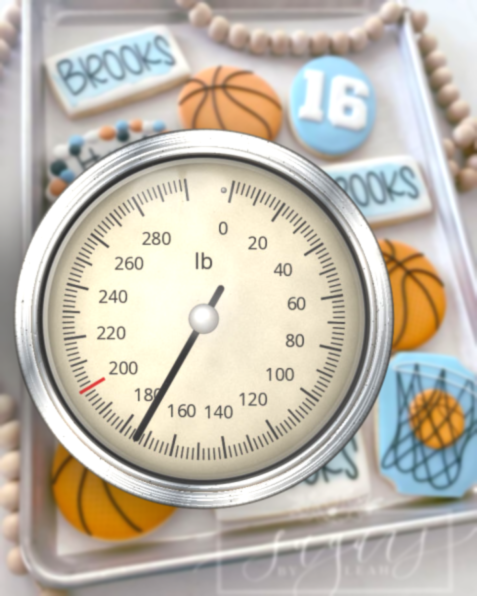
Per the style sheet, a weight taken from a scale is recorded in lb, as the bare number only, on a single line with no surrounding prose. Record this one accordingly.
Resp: 174
